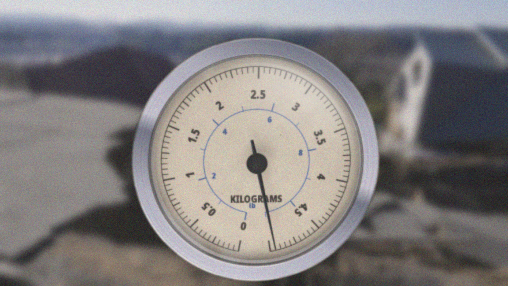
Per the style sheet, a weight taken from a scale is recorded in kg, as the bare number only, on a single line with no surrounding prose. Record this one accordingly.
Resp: 4.95
